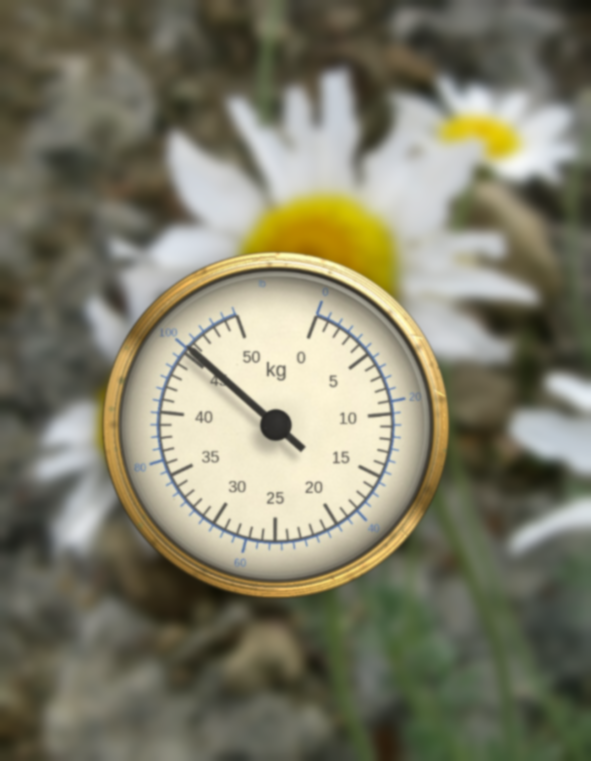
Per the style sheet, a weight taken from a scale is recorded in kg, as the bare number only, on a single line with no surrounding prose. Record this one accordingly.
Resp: 45.5
